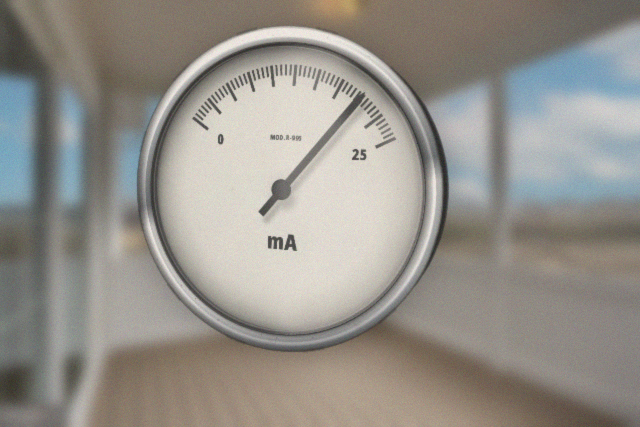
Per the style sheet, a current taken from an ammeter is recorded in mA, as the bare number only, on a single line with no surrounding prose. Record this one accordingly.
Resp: 20
